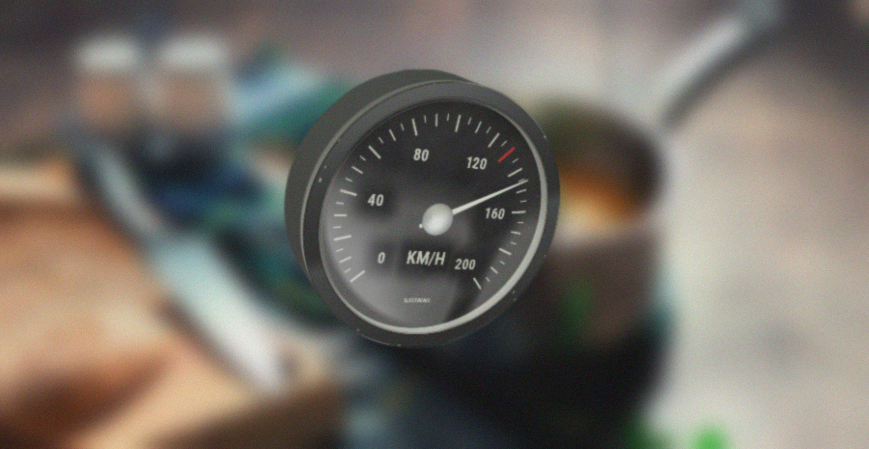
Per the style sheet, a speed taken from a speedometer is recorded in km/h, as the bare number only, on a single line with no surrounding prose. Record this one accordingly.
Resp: 145
